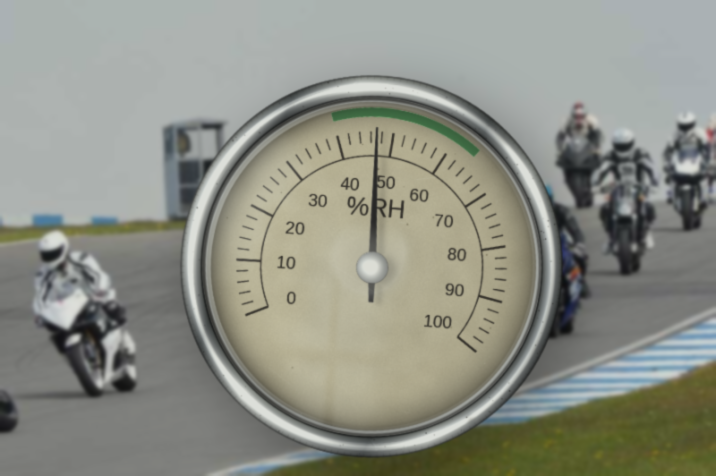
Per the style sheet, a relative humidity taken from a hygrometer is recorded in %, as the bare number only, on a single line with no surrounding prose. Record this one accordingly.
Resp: 47
